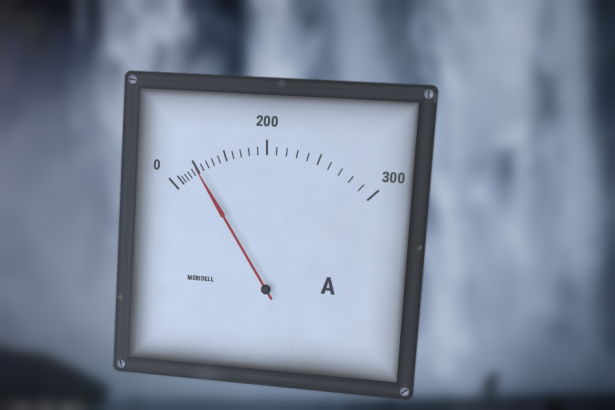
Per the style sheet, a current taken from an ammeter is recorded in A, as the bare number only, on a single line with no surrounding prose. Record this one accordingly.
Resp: 100
